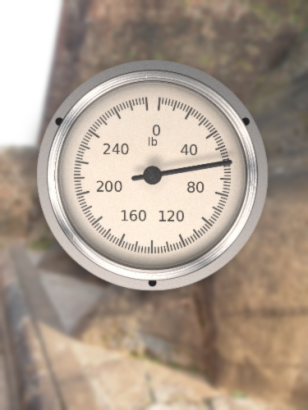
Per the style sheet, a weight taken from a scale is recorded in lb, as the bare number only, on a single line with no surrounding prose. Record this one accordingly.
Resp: 60
